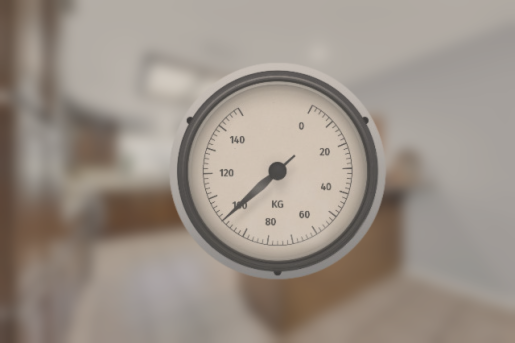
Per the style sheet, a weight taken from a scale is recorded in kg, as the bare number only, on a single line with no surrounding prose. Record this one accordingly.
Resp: 100
